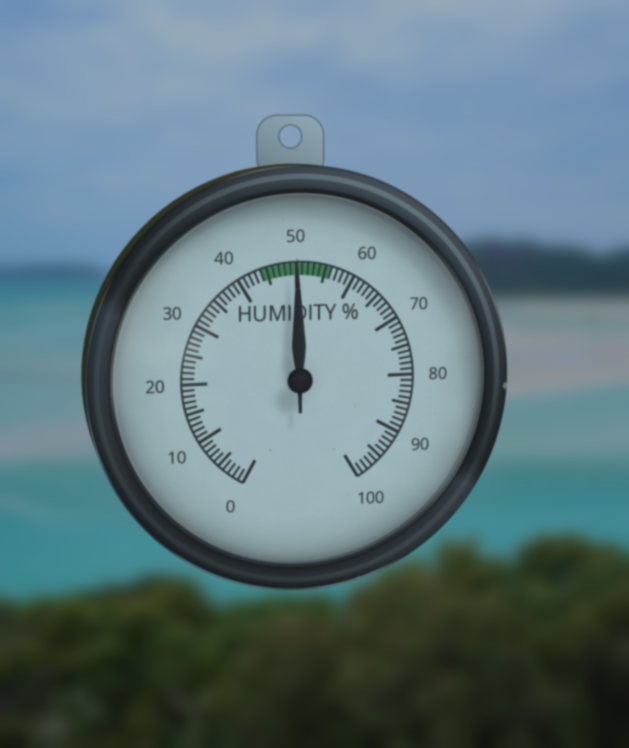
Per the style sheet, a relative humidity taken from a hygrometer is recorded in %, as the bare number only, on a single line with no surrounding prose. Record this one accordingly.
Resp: 50
